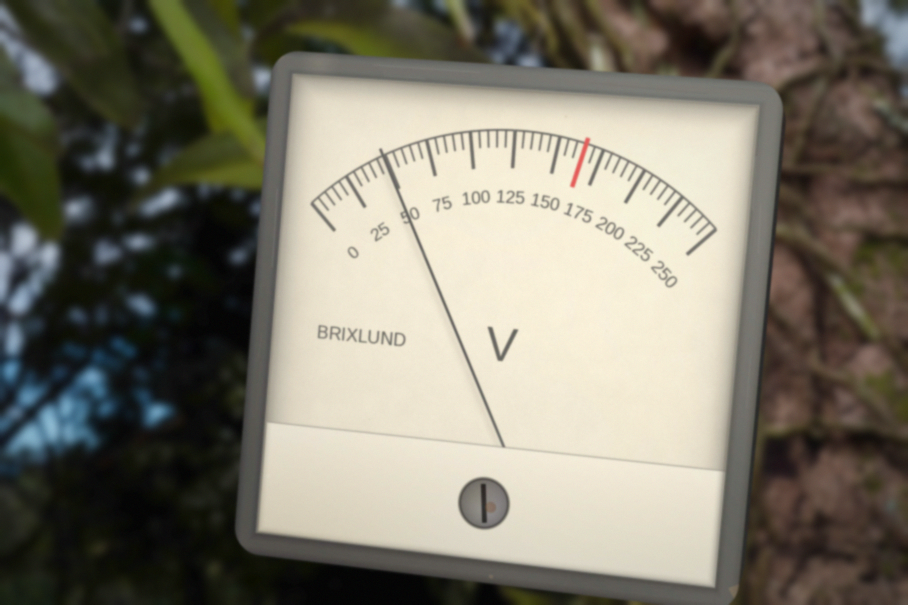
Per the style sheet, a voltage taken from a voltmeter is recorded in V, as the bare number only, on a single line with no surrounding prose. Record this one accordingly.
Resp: 50
